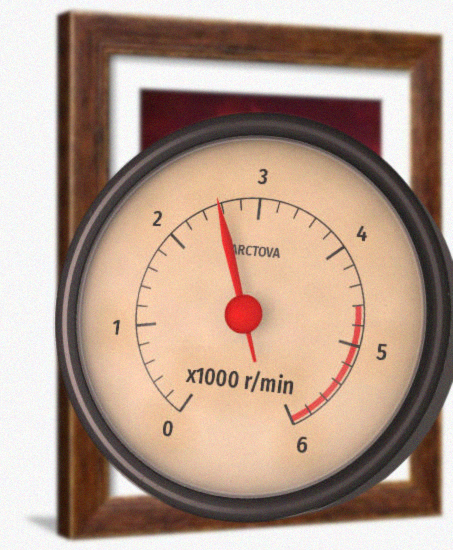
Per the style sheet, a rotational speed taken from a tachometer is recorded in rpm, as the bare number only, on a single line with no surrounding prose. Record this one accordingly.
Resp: 2600
